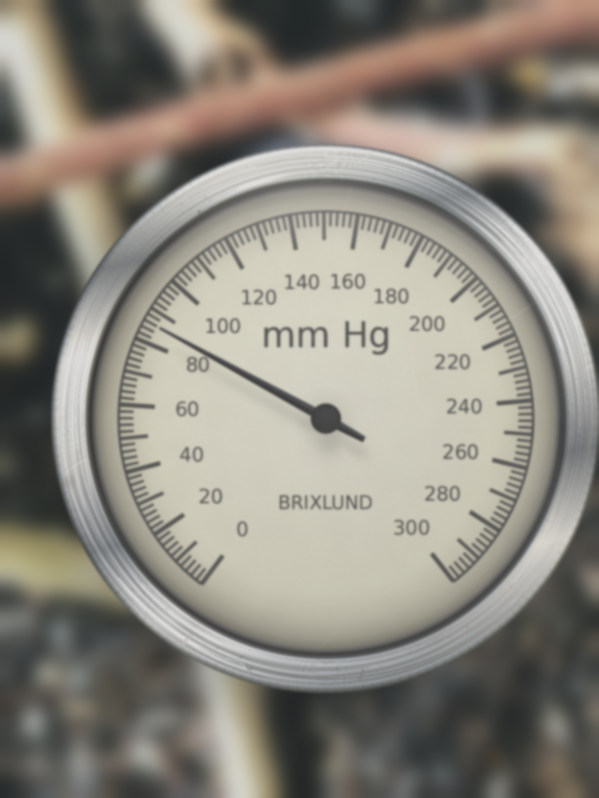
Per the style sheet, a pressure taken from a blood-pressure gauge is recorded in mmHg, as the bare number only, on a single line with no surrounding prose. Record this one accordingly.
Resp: 86
